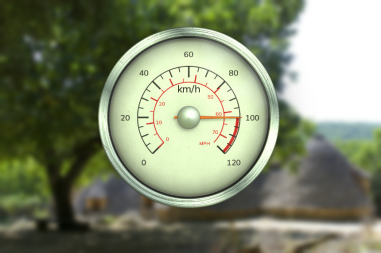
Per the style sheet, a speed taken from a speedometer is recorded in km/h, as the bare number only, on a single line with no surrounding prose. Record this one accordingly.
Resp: 100
